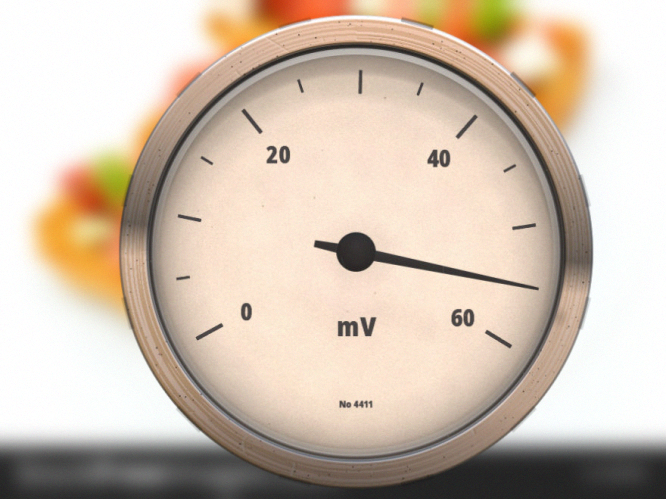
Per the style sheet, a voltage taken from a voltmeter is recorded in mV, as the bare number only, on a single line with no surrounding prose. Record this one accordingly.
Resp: 55
